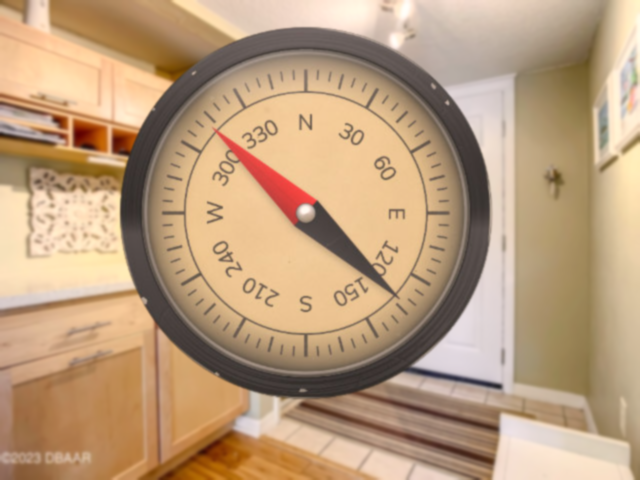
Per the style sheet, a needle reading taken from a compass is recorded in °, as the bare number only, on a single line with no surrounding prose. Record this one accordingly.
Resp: 312.5
